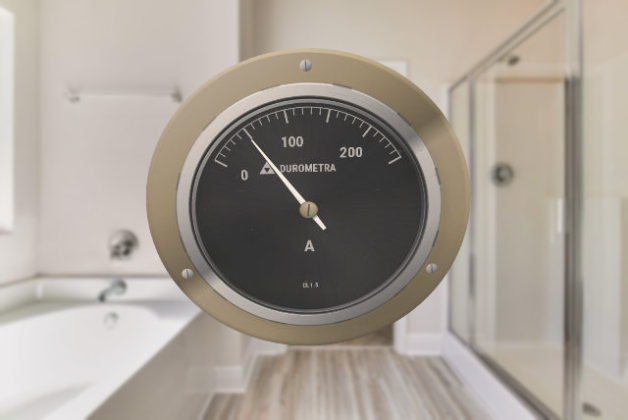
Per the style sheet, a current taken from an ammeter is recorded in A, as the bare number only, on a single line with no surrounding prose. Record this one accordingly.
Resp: 50
